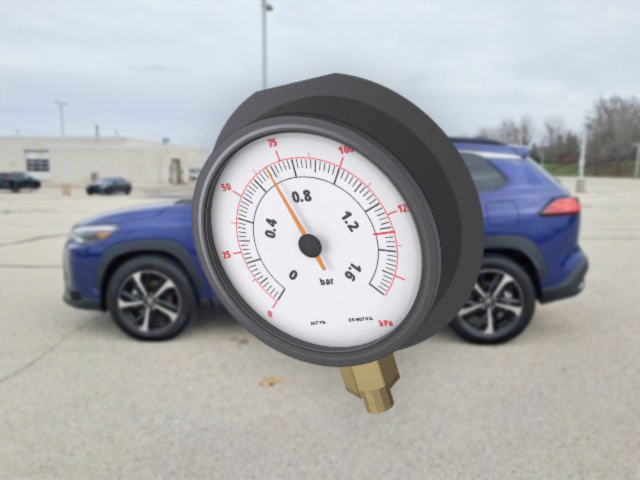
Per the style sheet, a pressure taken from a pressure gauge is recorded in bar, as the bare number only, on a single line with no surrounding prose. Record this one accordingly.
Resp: 0.7
